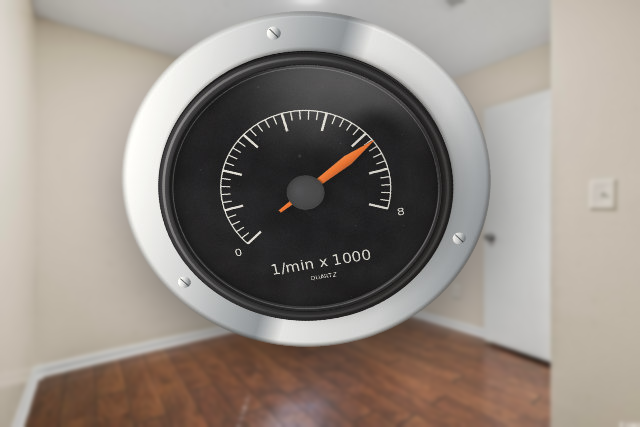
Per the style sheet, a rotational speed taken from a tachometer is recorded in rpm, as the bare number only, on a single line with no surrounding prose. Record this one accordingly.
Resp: 6200
